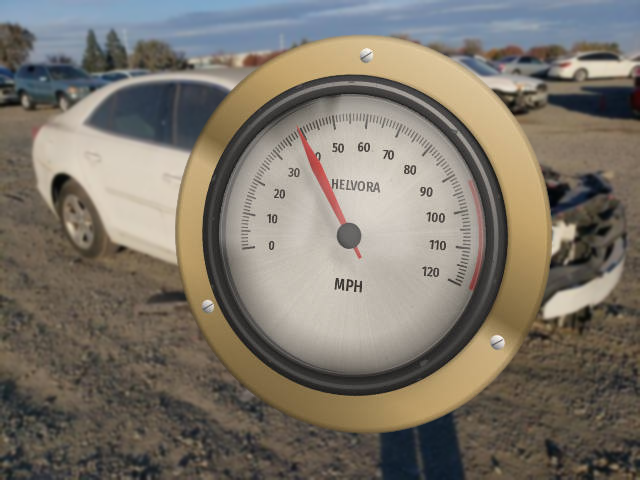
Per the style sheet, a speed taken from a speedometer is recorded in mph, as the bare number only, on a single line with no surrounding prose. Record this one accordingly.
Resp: 40
